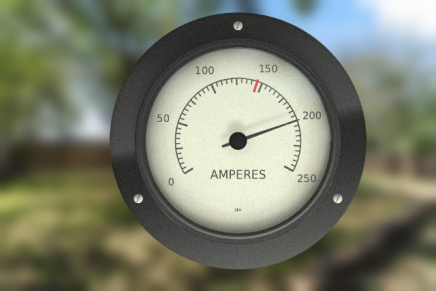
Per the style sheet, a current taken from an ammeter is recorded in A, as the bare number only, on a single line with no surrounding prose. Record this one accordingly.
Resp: 200
